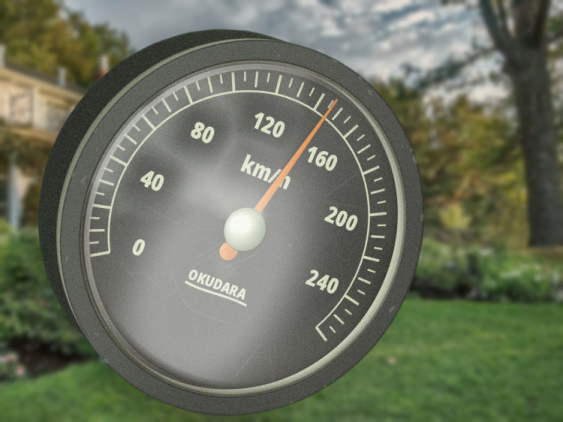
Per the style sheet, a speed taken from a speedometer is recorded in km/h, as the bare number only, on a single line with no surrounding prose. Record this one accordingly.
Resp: 145
